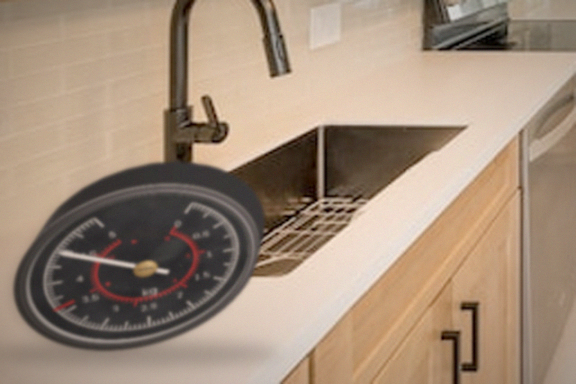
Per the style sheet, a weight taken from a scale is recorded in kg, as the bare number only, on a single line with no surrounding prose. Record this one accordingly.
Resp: 4.5
